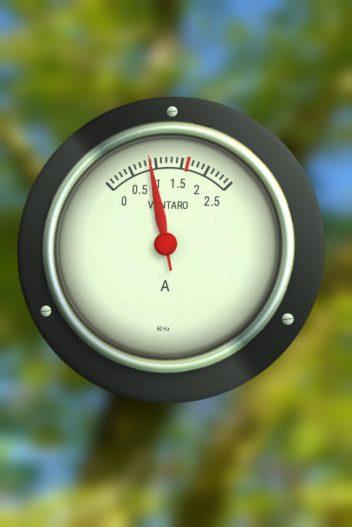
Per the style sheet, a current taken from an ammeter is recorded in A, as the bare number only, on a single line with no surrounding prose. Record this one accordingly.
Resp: 0.9
